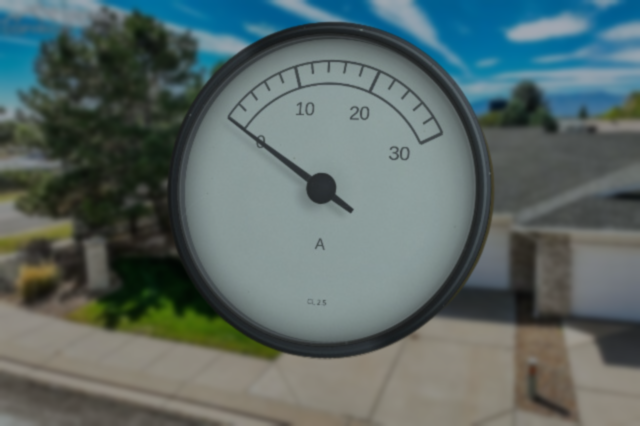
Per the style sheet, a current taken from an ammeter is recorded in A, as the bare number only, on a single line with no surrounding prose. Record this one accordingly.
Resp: 0
